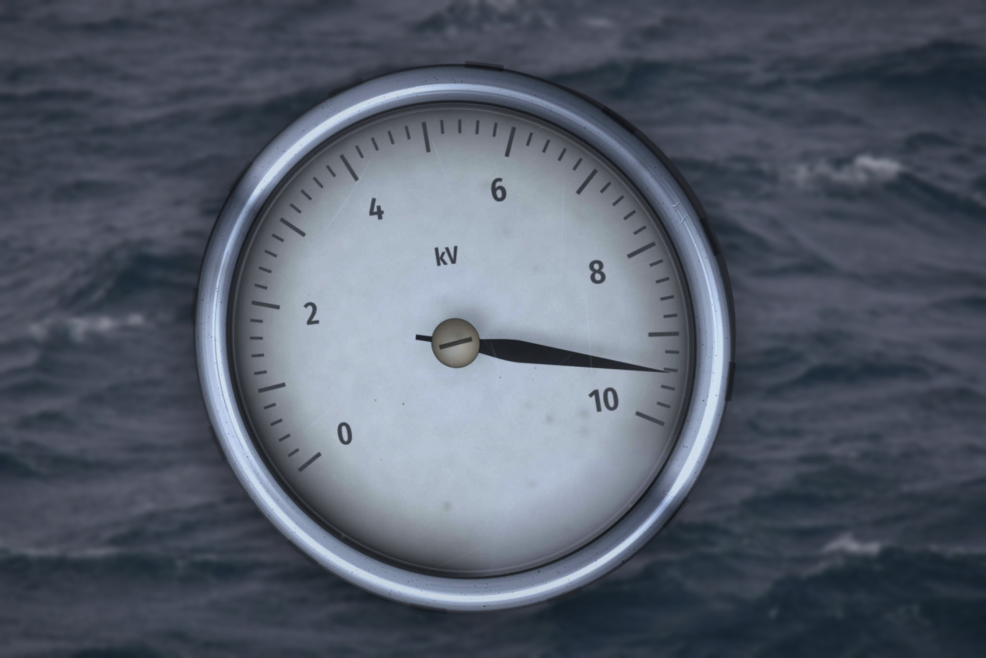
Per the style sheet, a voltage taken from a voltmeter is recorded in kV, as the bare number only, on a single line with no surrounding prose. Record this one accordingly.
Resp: 9.4
